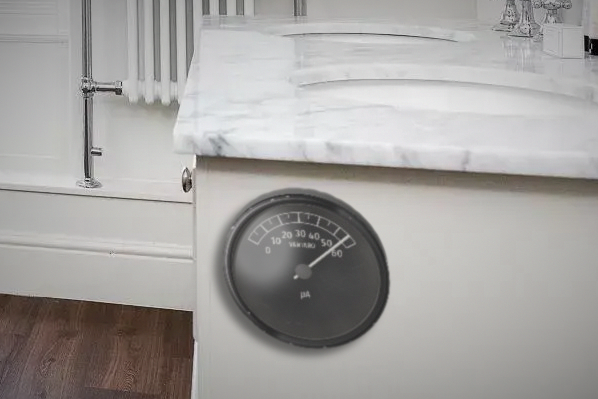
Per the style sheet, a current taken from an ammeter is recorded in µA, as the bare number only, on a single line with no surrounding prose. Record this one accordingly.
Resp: 55
